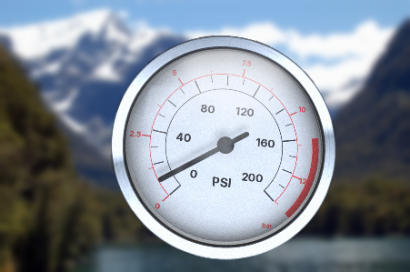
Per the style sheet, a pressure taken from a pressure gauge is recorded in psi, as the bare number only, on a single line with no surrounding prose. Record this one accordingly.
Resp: 10
